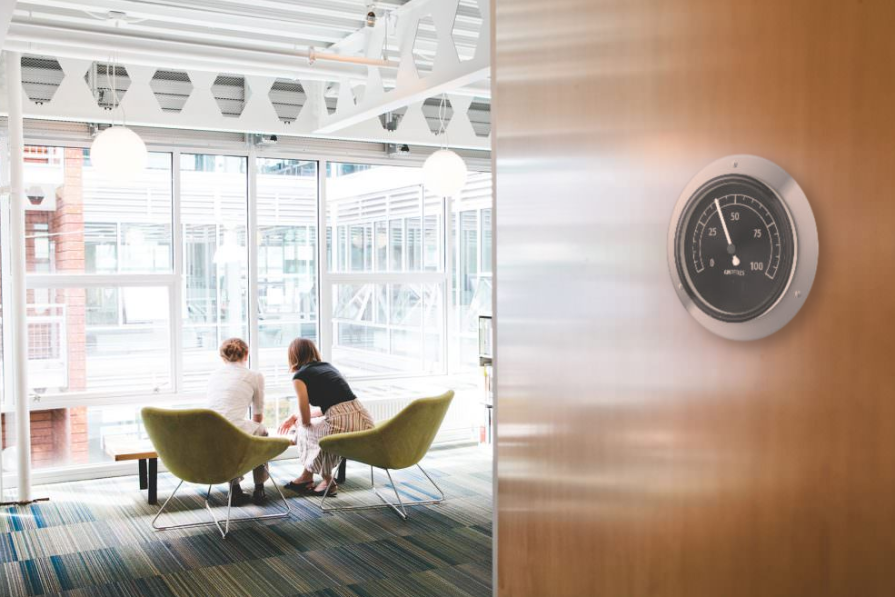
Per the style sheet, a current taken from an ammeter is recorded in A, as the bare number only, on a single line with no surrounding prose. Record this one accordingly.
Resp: 40
